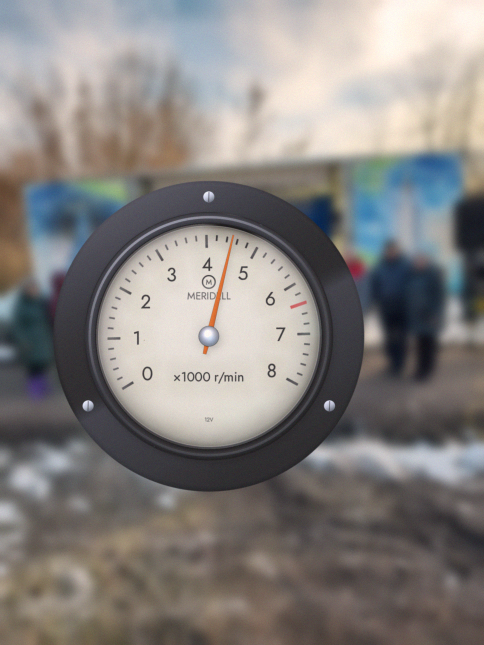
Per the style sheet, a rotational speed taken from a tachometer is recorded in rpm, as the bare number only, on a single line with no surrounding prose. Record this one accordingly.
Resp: 4500
